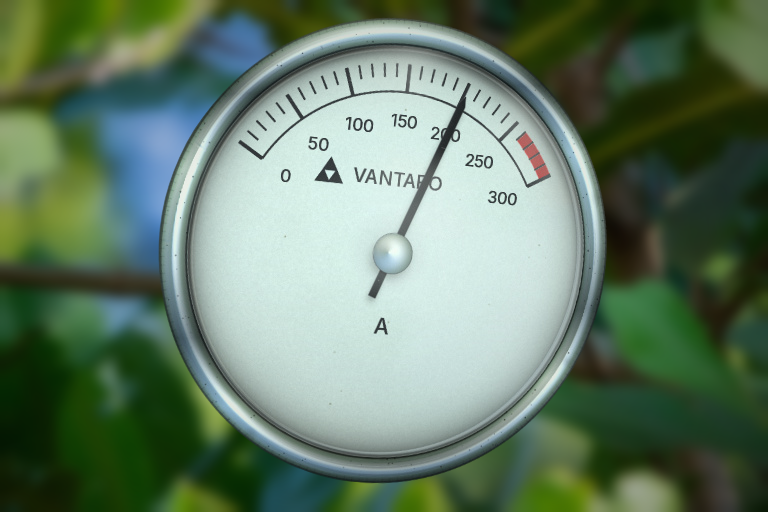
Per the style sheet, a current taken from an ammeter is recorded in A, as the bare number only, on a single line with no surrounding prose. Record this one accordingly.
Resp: 200
